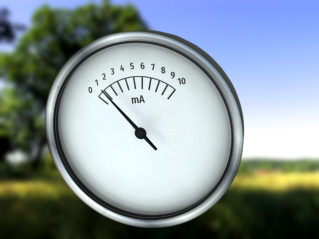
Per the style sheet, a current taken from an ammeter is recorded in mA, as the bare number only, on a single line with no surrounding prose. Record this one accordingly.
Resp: 1
